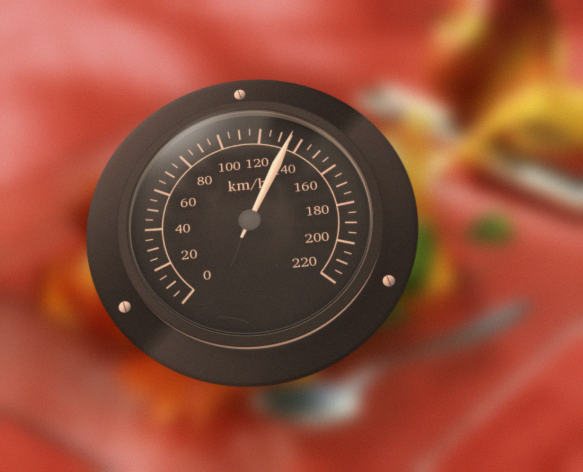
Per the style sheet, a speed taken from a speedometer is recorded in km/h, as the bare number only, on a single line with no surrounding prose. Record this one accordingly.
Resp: 135
